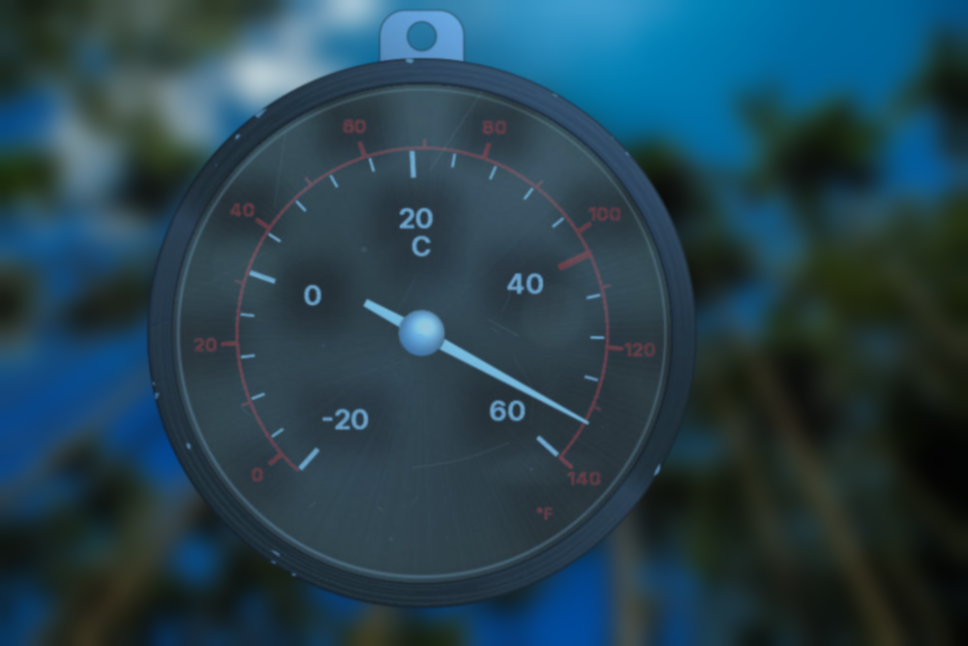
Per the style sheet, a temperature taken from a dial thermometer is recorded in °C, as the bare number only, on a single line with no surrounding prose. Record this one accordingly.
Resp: 56
